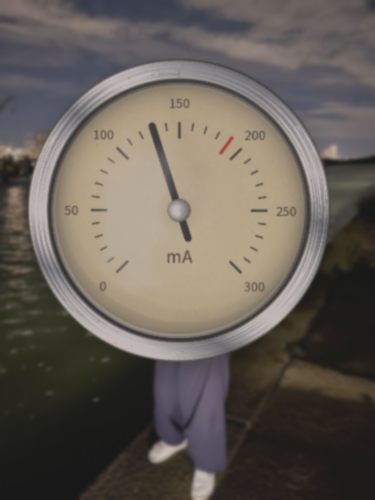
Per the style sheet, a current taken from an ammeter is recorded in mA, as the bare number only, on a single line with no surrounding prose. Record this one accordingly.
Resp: 130
